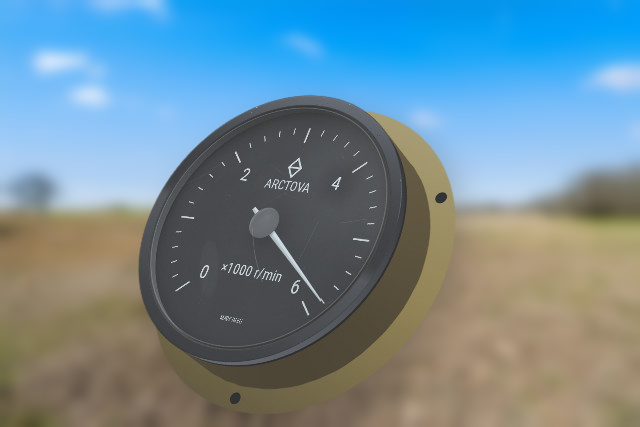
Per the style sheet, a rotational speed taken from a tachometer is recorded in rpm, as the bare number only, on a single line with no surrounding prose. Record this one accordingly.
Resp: 5800
